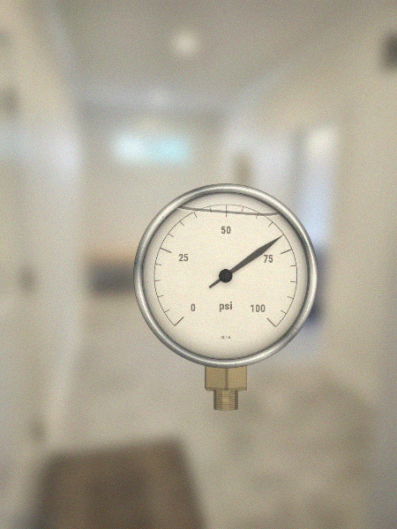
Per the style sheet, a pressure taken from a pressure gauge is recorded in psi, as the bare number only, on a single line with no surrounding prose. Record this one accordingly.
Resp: 70
